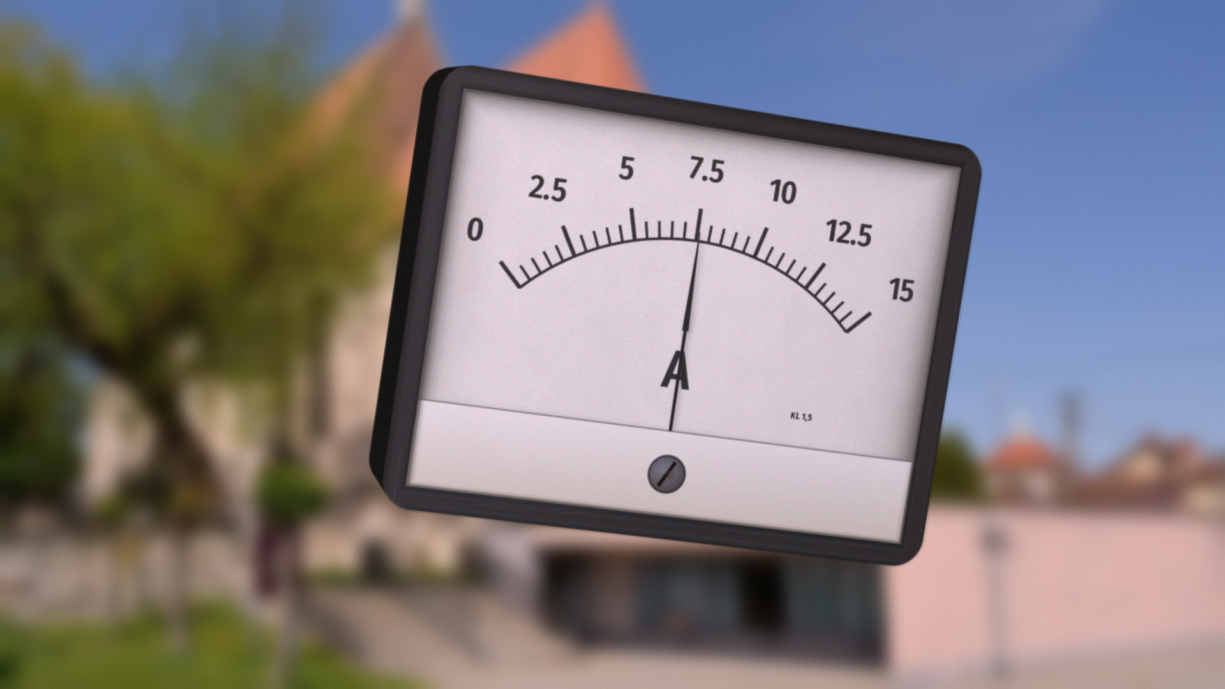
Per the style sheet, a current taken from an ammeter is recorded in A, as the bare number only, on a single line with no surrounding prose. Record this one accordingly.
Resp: 7.5
